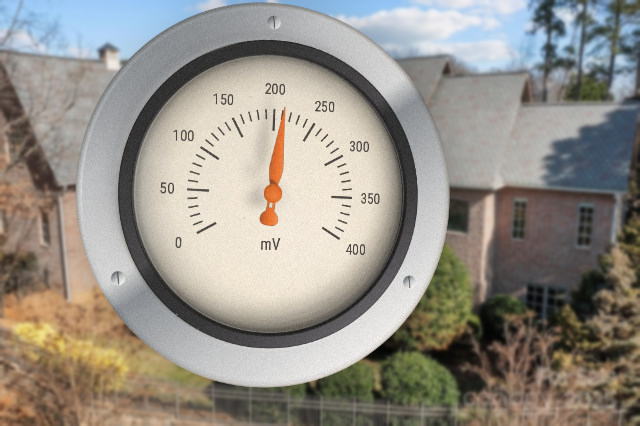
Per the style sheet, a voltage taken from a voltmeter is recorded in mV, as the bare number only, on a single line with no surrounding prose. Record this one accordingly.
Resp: 210
